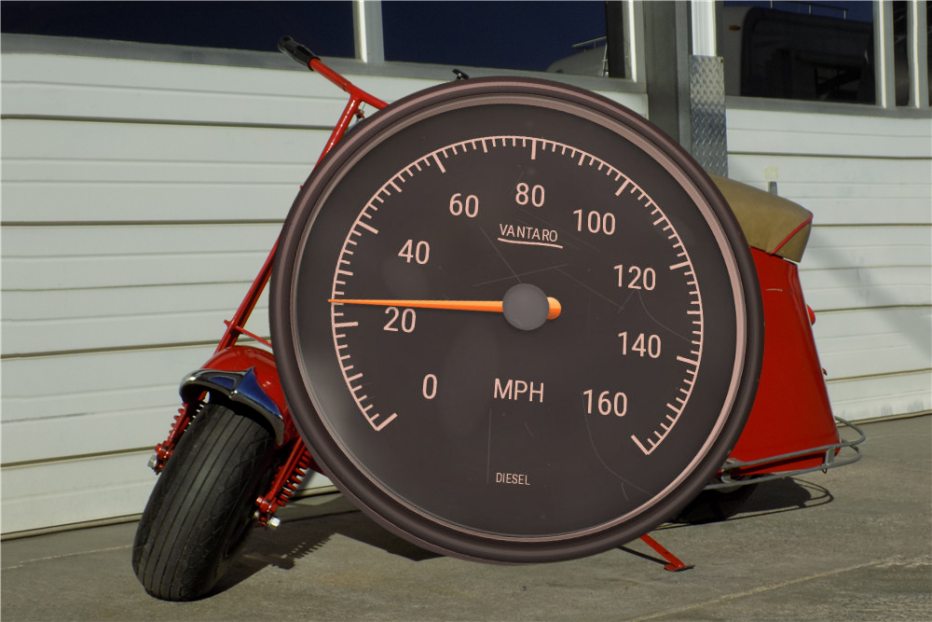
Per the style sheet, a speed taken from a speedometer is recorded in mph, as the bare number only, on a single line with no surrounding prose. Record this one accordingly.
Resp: 24
